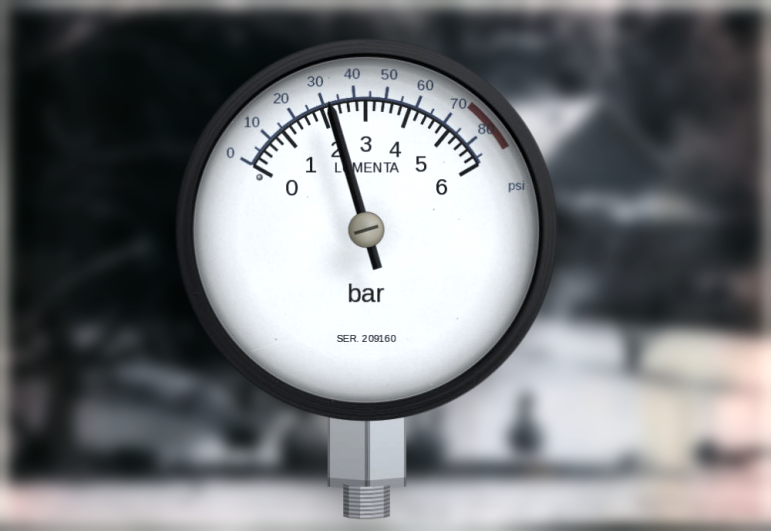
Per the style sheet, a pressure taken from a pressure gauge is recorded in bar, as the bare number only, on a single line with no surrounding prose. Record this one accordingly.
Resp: 2.2
